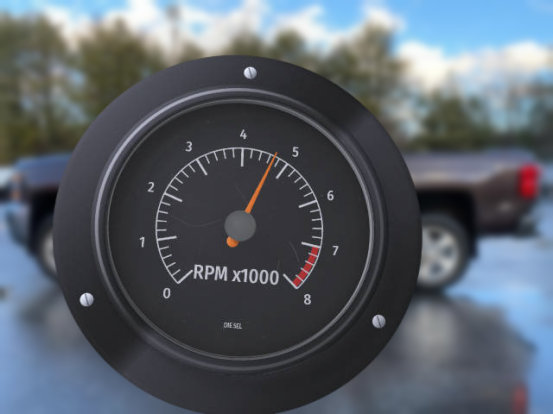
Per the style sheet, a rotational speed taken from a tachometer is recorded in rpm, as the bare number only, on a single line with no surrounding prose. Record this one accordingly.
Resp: 4700
